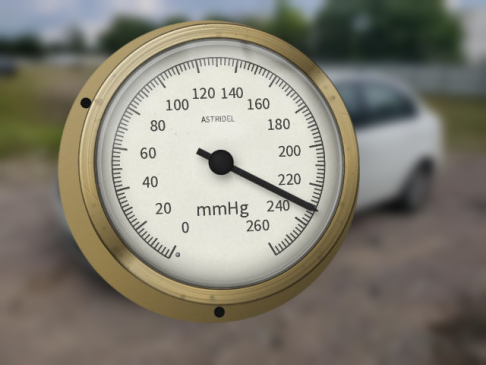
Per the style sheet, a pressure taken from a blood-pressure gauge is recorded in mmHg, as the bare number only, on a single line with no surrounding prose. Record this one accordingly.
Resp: 232
